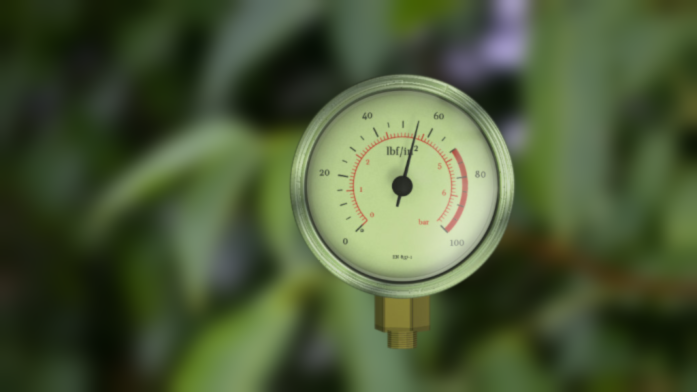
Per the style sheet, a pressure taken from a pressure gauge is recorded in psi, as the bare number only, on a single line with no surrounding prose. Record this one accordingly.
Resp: 55
